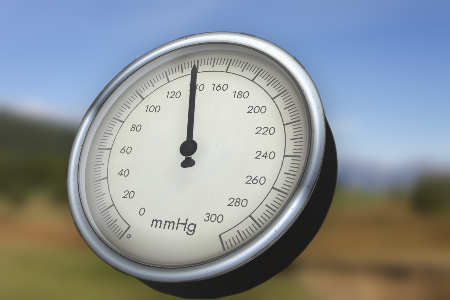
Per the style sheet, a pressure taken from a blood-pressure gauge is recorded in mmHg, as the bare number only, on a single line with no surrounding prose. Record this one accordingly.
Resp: 140
